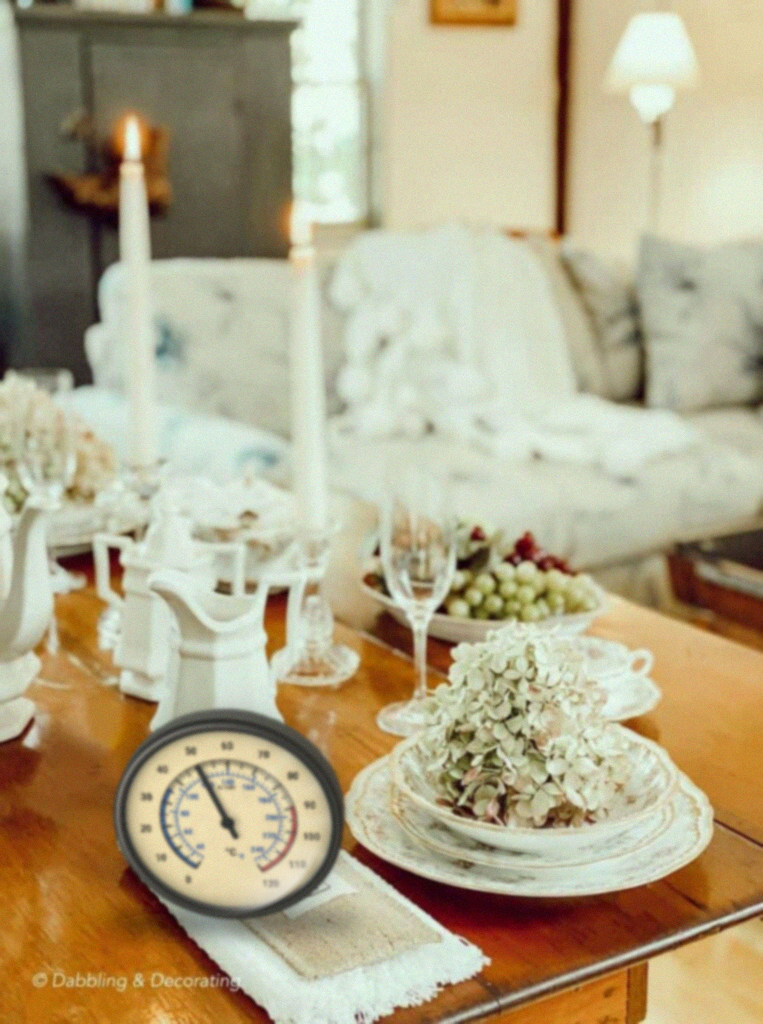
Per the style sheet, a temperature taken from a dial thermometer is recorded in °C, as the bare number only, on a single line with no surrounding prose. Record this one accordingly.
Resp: 50
